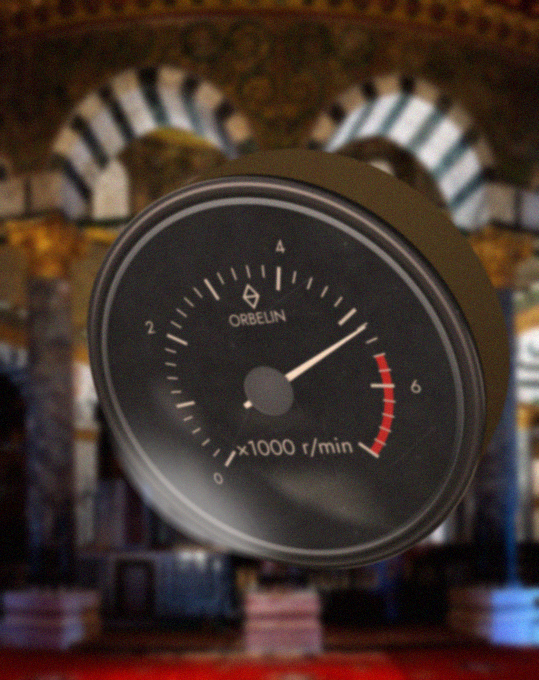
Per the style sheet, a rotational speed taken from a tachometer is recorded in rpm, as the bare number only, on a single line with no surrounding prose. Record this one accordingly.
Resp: 5200
